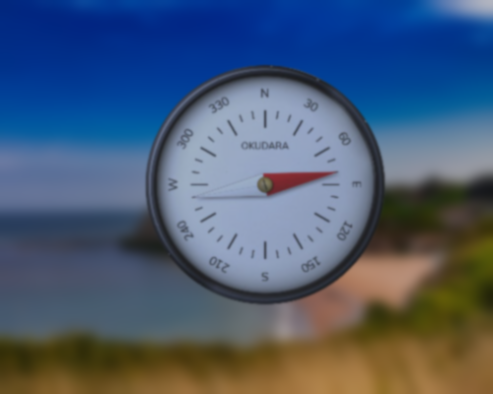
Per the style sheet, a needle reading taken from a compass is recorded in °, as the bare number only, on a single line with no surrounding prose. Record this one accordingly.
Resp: 80
